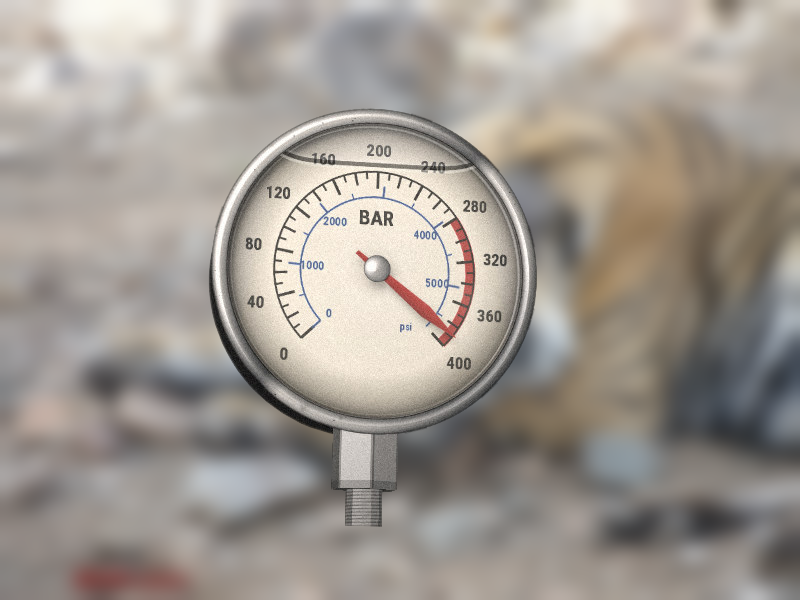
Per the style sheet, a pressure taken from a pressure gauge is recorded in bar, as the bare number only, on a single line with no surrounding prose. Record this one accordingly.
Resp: 390
